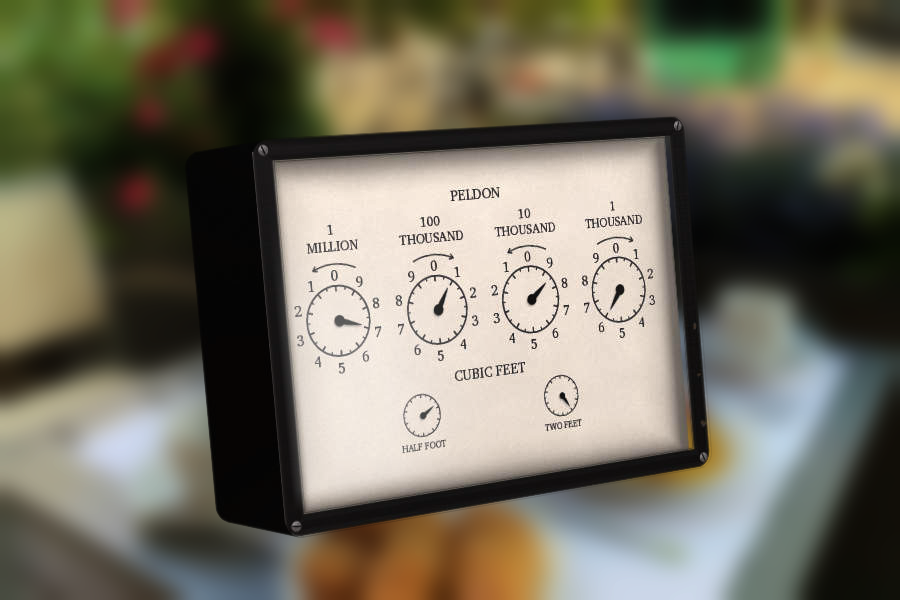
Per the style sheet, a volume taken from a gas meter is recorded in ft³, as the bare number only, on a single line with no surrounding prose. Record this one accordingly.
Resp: 708600
